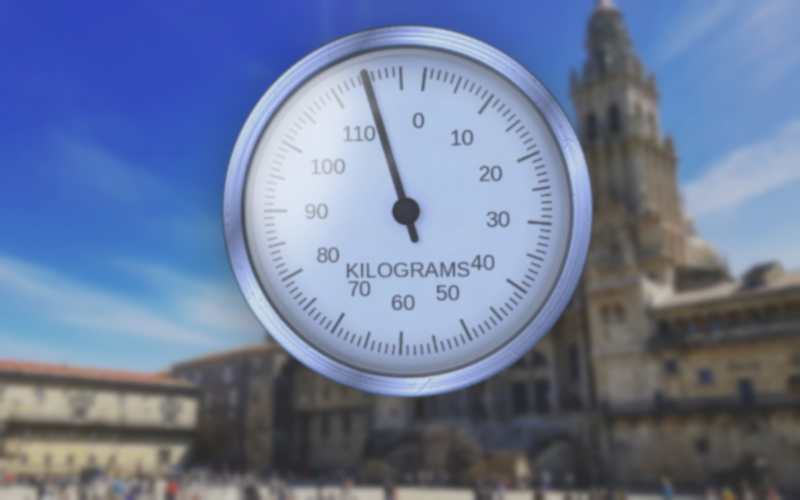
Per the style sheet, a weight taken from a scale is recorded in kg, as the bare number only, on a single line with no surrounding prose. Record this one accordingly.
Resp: 115
